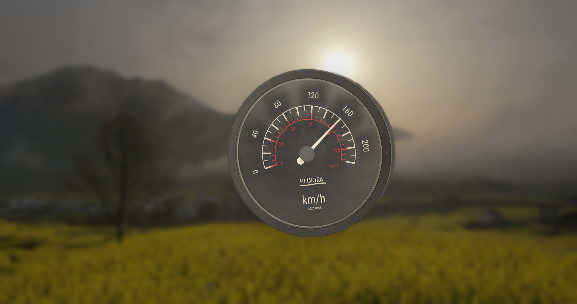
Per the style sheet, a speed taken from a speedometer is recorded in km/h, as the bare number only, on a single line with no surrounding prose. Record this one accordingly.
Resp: 160
